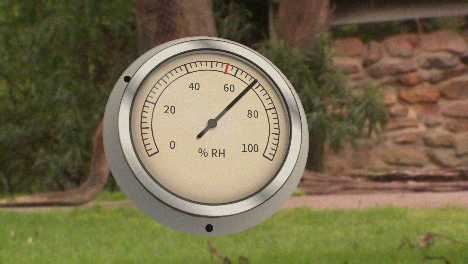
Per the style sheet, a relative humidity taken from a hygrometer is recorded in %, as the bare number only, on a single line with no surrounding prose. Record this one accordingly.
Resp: 68
